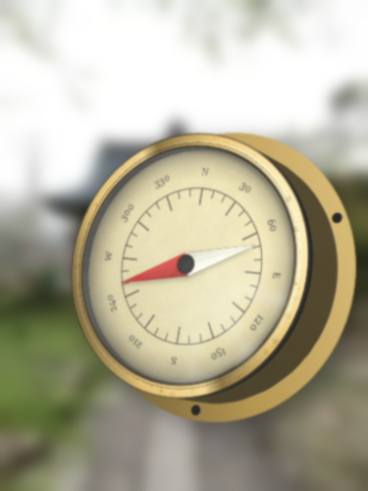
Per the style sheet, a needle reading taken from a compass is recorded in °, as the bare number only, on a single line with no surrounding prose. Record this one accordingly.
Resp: 250
